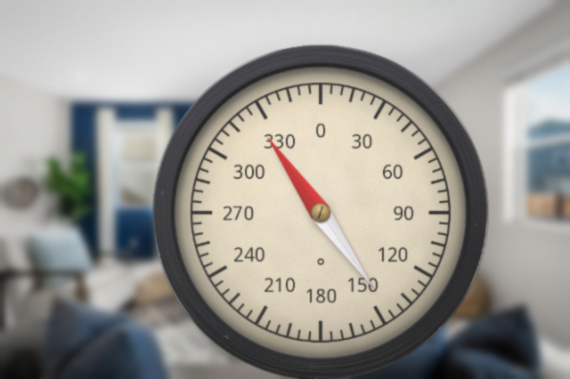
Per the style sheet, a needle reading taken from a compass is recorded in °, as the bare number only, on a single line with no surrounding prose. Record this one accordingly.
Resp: 325
